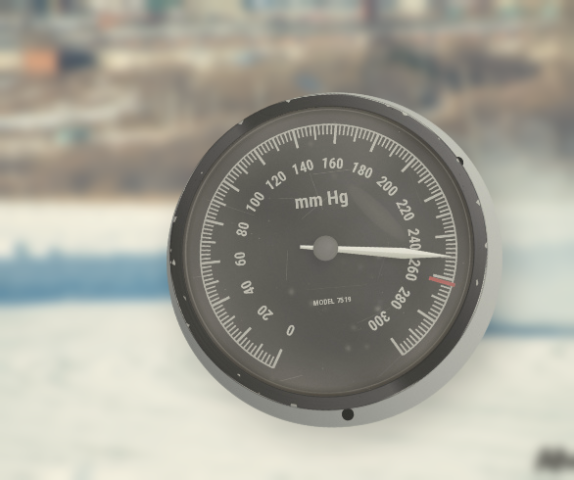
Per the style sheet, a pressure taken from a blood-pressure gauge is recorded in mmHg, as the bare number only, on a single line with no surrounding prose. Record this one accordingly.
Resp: 250
